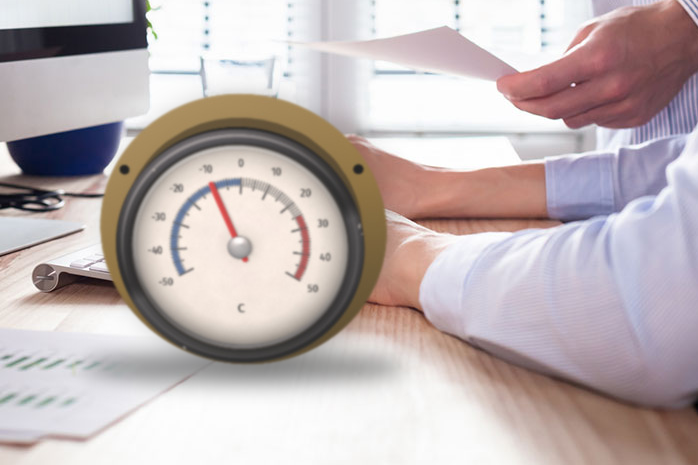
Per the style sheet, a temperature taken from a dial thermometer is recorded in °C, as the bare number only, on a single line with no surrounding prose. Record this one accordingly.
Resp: -10
